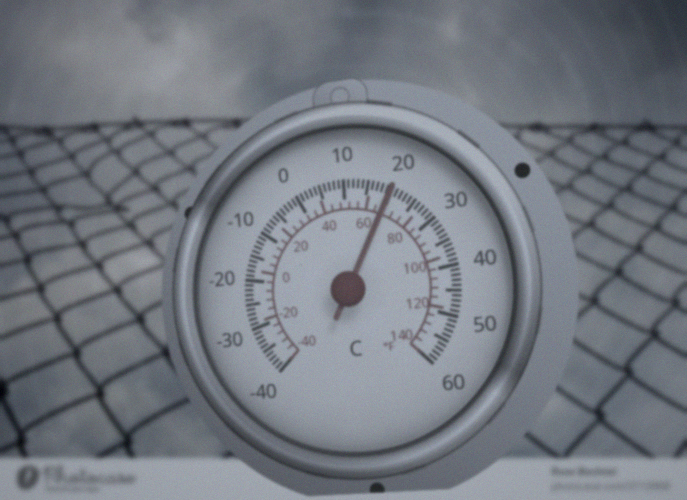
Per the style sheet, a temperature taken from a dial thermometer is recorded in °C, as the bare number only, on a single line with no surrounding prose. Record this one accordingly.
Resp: 20
